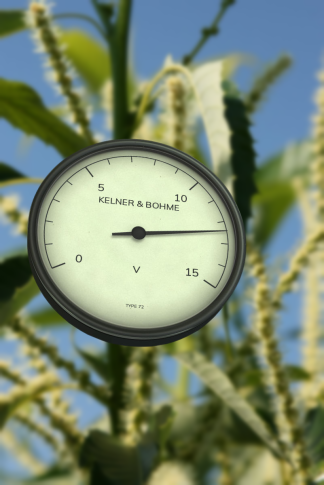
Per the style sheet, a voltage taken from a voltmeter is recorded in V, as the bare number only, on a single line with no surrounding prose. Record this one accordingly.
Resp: 12.5
